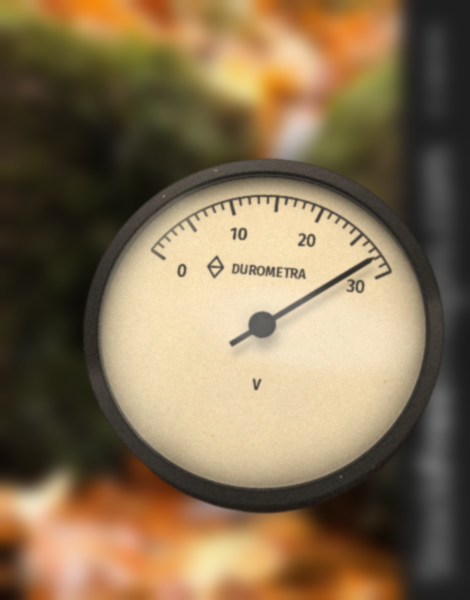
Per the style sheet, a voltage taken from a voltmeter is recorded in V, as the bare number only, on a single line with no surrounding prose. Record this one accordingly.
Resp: 28
